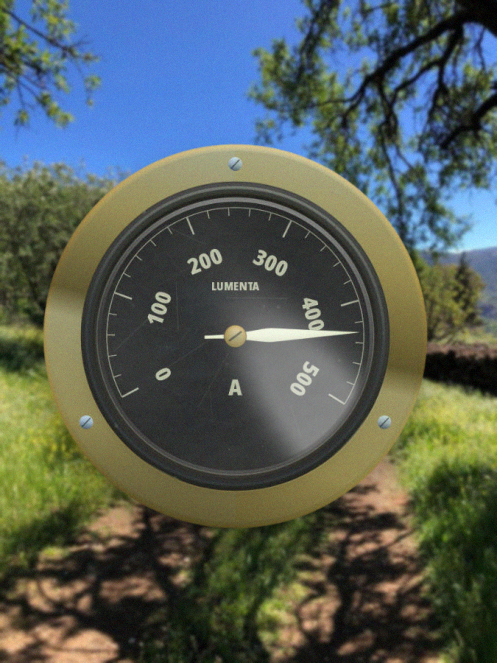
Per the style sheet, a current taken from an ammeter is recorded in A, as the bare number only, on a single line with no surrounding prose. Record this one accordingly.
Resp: 430
